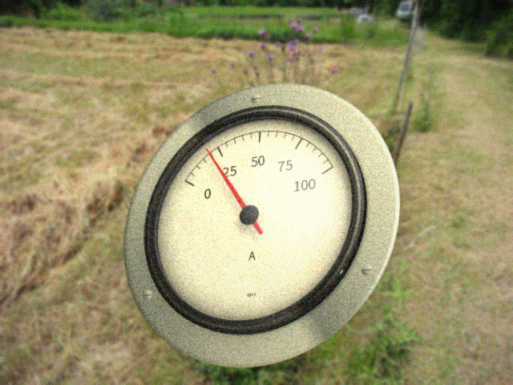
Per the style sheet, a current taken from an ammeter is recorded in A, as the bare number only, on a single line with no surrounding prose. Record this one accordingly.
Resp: 20
